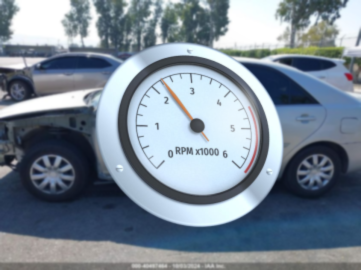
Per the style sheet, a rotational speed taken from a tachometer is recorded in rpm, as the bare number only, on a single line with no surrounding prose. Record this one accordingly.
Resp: 2250
